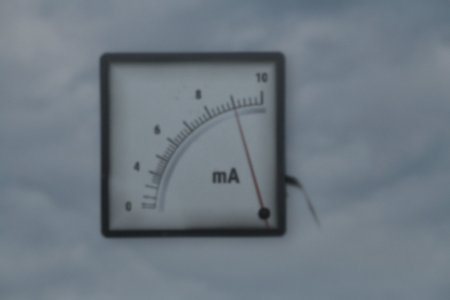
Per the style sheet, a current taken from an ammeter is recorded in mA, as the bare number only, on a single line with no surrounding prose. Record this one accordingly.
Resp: 9
